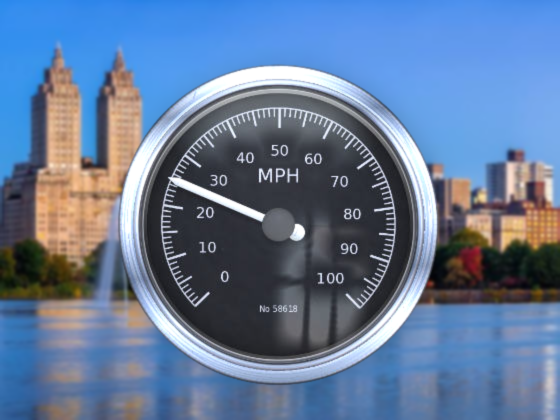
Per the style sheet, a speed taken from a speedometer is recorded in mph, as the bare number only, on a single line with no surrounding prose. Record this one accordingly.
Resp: 25
